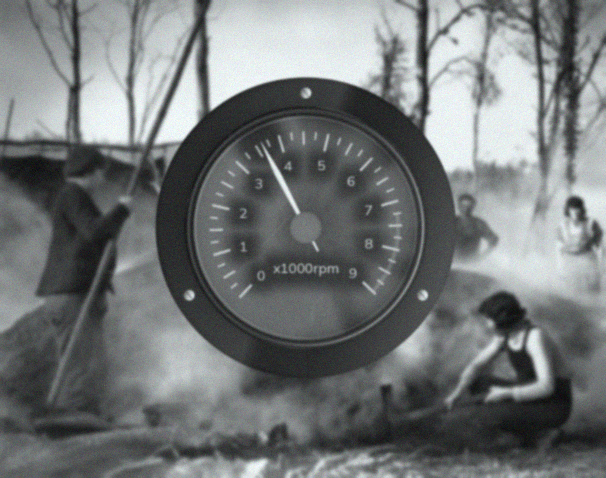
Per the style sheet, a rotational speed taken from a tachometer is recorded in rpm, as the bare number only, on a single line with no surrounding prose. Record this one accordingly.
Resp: 3625
